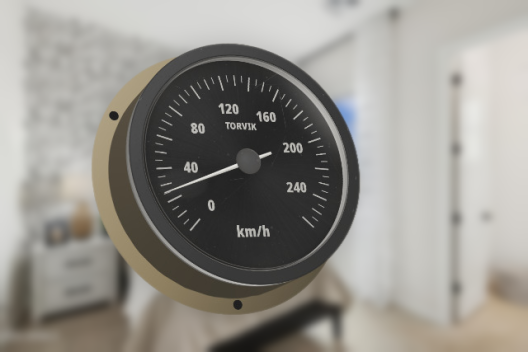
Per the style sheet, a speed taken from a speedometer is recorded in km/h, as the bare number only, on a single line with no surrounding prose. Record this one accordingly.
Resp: 25
